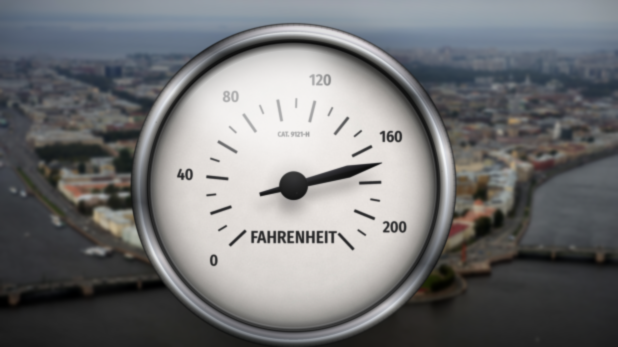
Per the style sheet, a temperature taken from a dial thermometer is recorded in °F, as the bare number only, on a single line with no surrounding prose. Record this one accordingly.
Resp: 170
